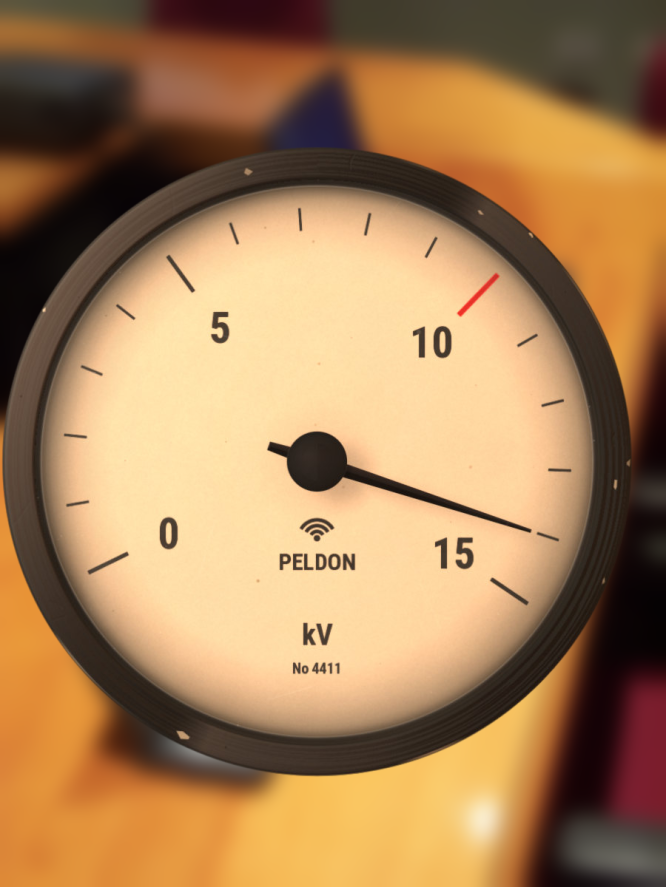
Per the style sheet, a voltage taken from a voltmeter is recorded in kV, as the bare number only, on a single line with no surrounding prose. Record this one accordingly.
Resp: 14
